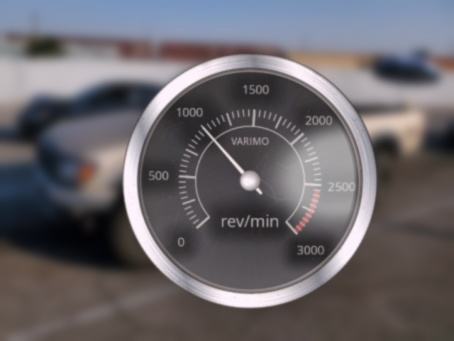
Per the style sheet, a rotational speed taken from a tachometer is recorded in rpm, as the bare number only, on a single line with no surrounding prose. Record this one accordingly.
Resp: 1000
